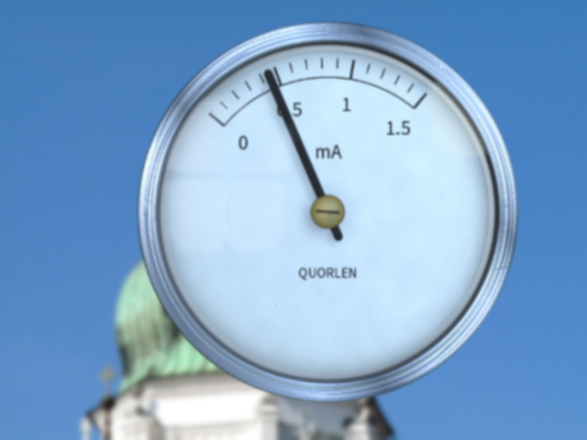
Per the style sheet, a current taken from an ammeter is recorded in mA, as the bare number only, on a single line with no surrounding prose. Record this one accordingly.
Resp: 0.45
